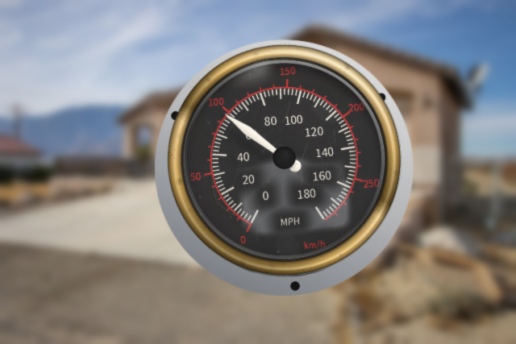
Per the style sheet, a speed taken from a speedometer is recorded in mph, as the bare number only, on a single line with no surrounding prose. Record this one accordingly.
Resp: 60
